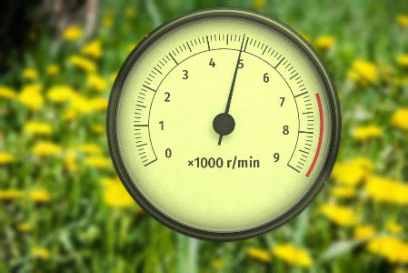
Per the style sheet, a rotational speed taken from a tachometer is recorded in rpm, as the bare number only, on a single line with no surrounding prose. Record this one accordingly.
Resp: 4900
